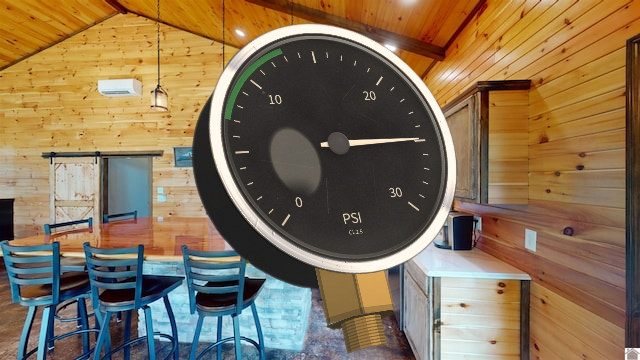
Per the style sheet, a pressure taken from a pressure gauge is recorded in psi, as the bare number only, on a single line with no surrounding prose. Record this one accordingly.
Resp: 25
